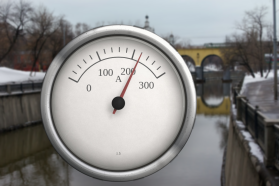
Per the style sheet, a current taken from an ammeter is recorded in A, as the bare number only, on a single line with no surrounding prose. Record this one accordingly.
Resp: 220
